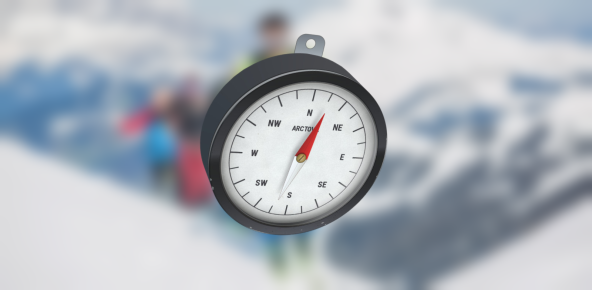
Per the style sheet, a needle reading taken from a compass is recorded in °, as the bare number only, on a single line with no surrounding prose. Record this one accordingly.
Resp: 15
